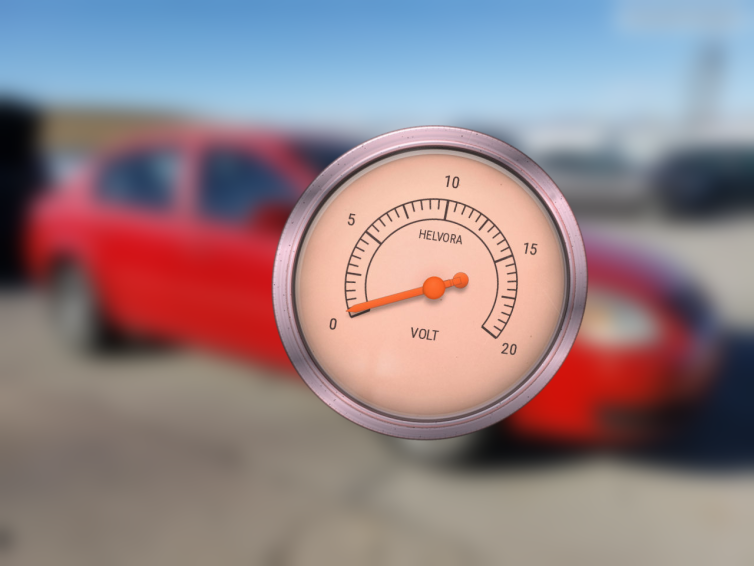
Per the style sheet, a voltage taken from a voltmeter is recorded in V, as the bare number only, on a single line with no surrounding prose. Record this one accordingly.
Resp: 0.5
